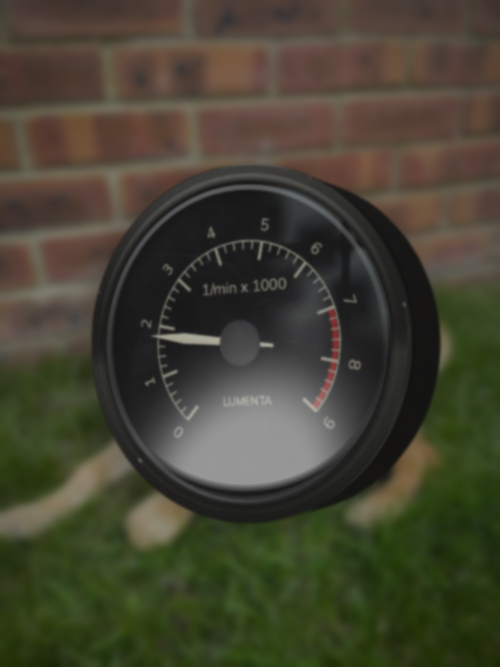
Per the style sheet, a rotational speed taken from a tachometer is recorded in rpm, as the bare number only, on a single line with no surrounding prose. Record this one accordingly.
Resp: 1800
